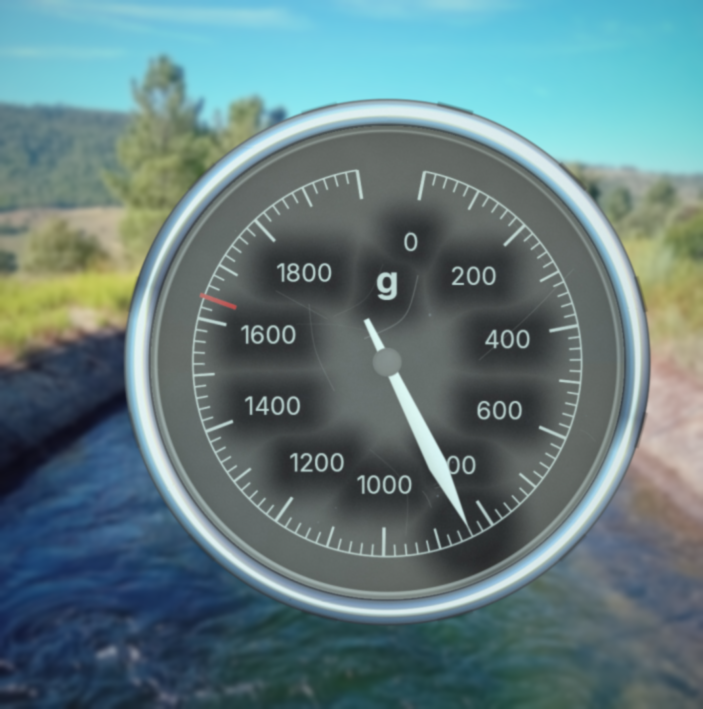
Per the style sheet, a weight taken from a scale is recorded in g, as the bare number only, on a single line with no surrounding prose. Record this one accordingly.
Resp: 840
